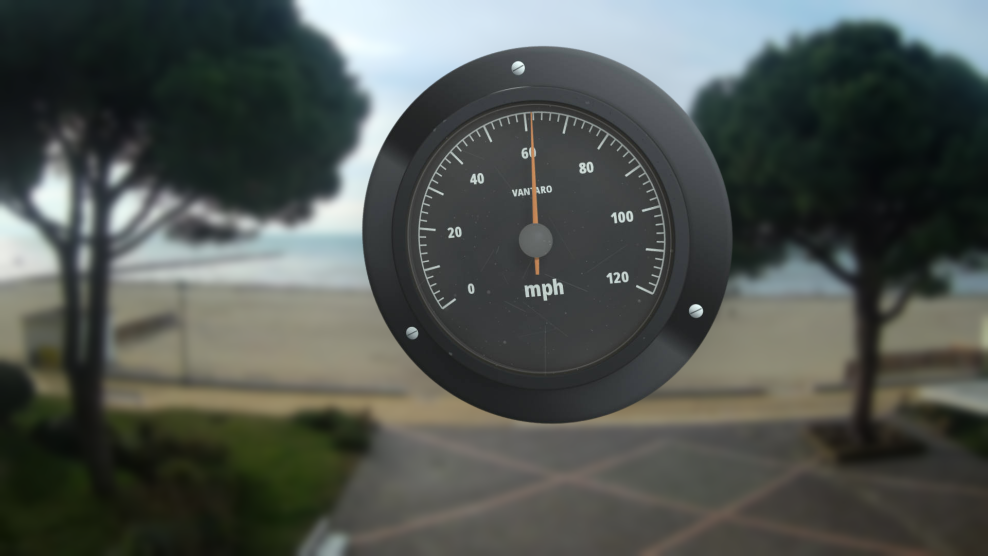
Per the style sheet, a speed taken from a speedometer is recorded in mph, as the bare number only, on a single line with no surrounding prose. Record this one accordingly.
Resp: 62
